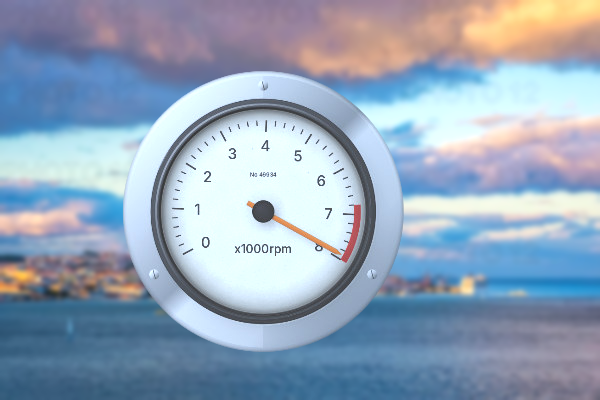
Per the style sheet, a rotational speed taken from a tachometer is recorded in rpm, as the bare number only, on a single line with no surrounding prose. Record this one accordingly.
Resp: 7900
